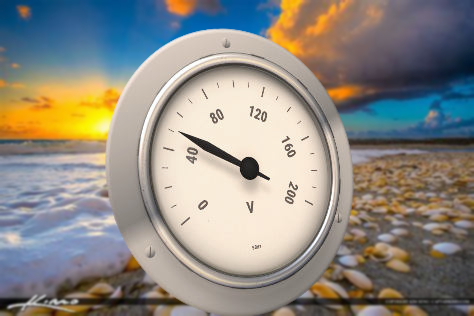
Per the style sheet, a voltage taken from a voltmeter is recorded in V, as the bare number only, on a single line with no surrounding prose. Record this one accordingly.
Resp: 50
